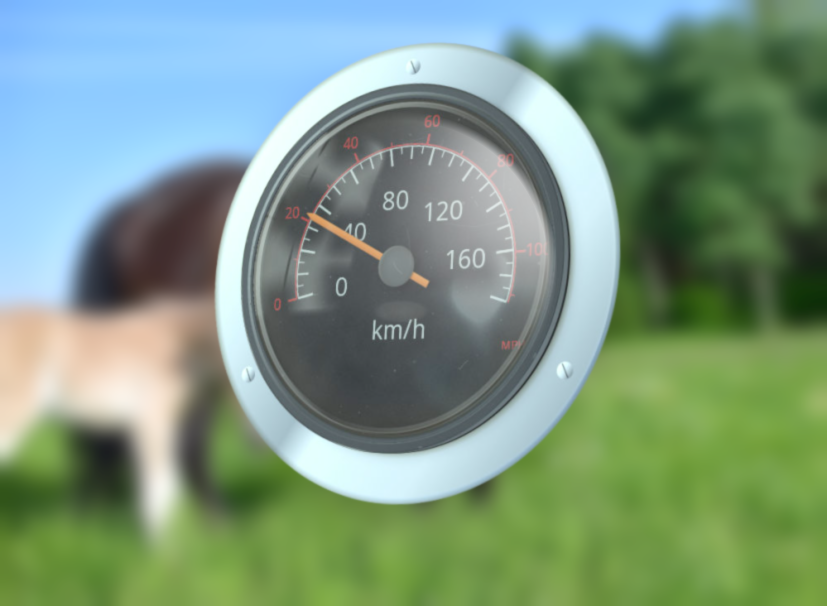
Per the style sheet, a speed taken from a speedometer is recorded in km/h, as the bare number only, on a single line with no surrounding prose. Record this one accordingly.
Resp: 35
